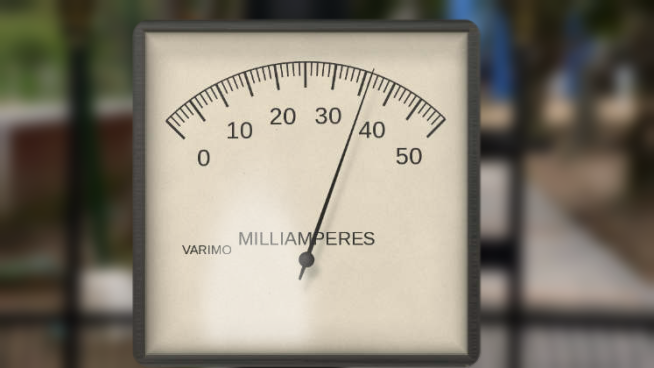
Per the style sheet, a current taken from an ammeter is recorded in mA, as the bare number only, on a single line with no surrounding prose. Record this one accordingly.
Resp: 36
